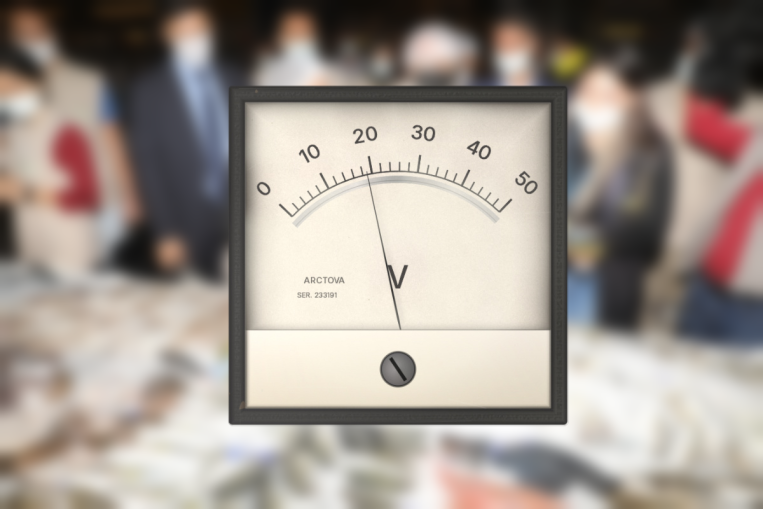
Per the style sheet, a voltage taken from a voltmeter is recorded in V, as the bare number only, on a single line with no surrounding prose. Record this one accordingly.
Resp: 19
